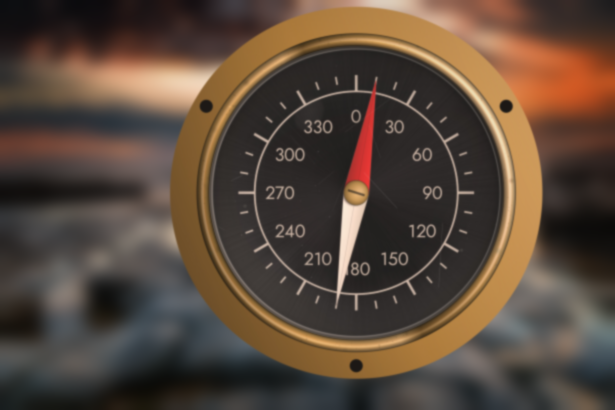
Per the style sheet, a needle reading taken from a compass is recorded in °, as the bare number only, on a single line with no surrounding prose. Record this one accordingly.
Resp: 10
